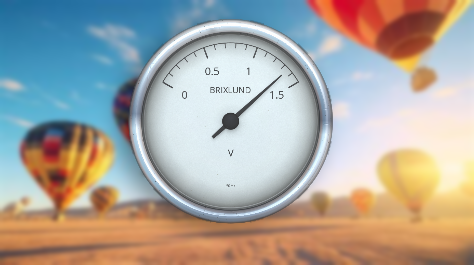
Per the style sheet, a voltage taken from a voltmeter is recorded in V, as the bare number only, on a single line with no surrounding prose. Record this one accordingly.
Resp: 1.35
